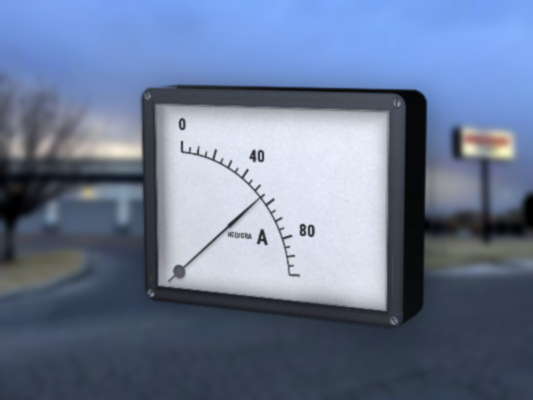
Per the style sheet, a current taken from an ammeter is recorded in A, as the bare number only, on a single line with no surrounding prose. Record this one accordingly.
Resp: 55
